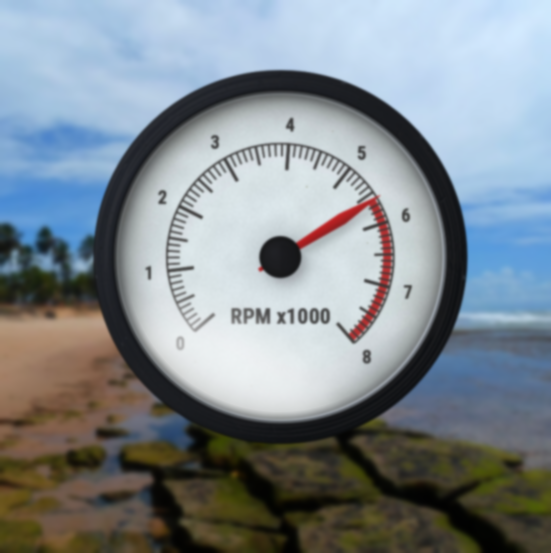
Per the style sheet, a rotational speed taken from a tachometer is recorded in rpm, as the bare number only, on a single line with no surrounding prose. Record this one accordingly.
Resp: 5600
